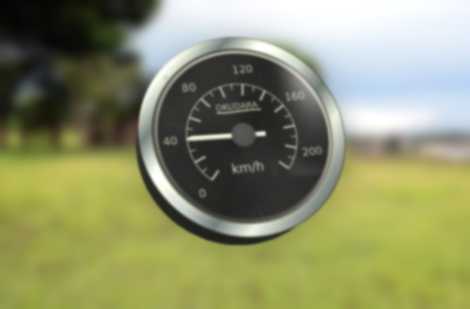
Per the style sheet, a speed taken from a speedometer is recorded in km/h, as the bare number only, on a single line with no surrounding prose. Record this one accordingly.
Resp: 40
